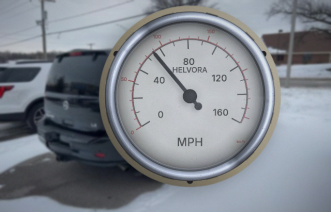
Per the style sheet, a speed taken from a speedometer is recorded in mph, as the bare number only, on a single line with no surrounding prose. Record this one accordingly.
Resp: 55
